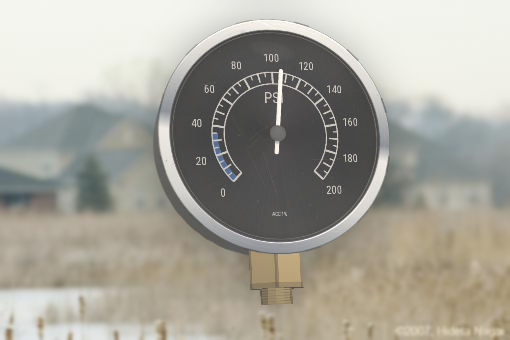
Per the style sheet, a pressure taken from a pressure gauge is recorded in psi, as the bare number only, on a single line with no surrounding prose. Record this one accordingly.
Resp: 105
